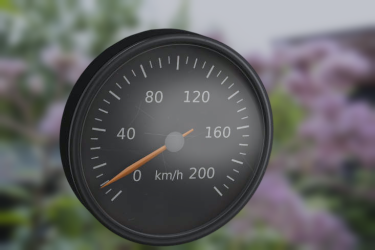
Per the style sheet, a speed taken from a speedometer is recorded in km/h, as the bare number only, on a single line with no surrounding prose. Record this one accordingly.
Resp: 10
